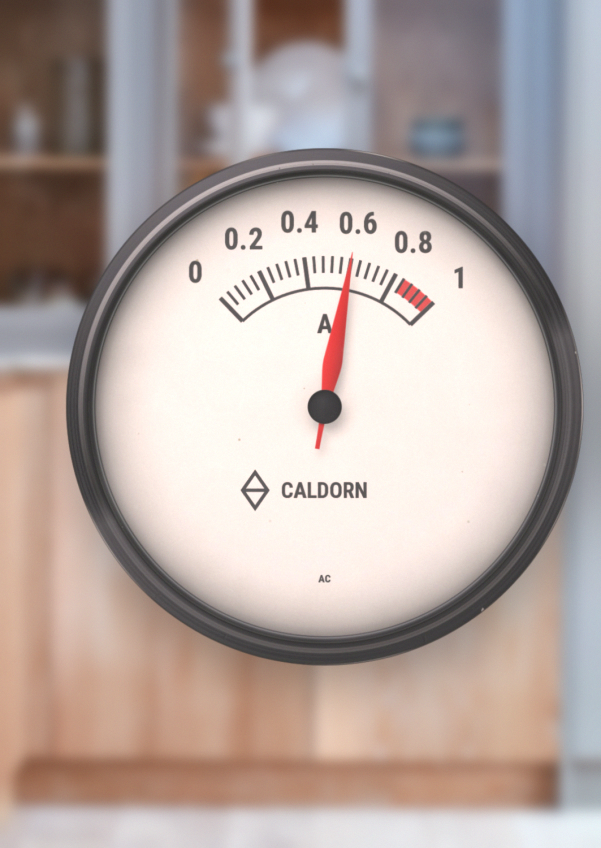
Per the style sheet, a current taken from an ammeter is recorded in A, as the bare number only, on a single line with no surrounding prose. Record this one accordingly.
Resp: 0.6
